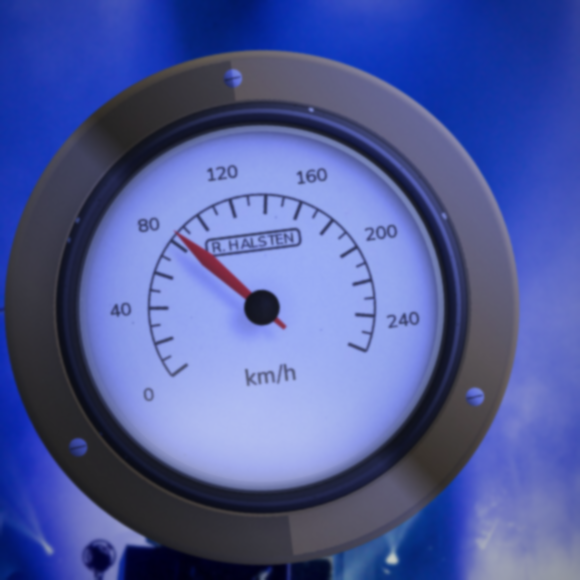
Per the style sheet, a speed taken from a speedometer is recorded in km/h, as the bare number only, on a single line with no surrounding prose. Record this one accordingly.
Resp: 85
